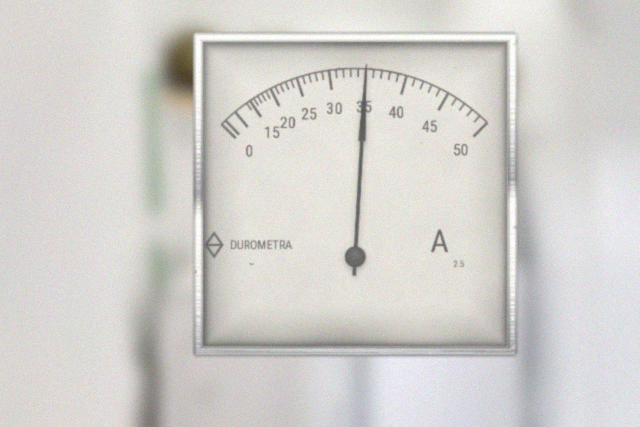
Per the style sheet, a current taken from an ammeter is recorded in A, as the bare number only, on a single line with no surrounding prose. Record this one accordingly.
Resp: 35
